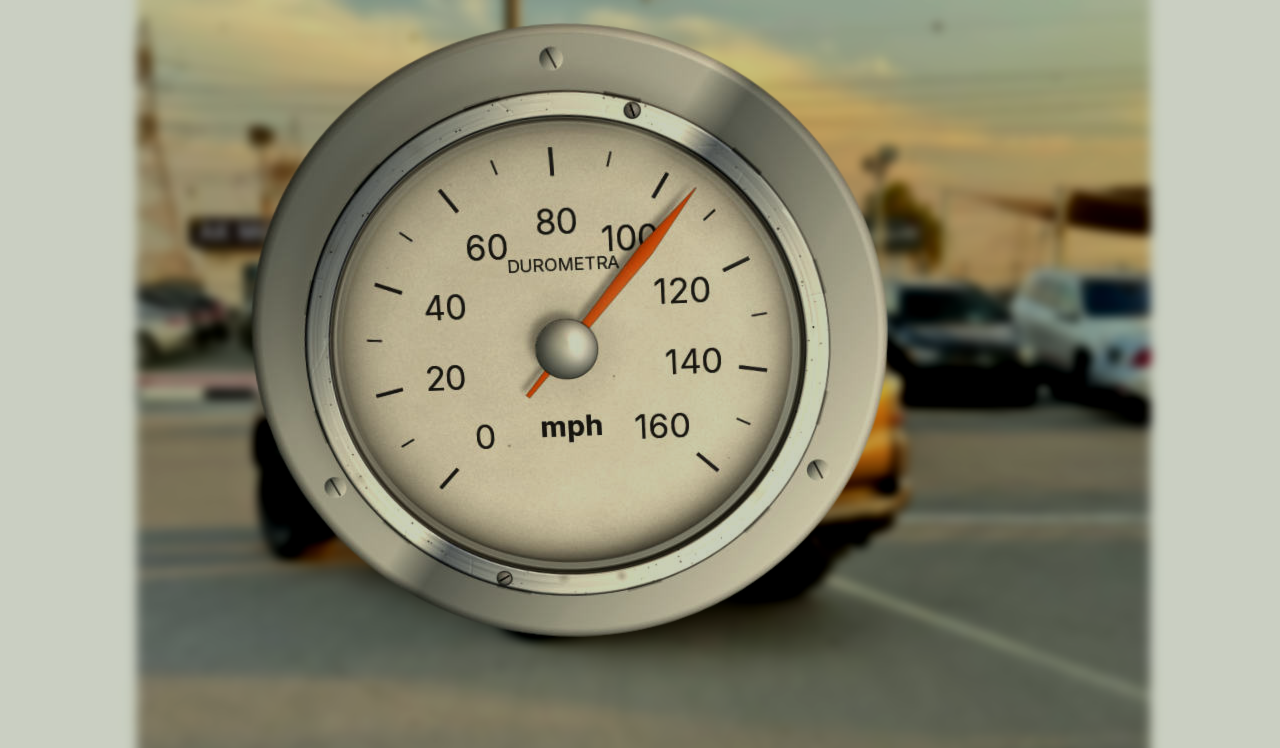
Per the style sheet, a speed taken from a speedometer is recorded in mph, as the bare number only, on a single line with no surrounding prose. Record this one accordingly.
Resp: 105
